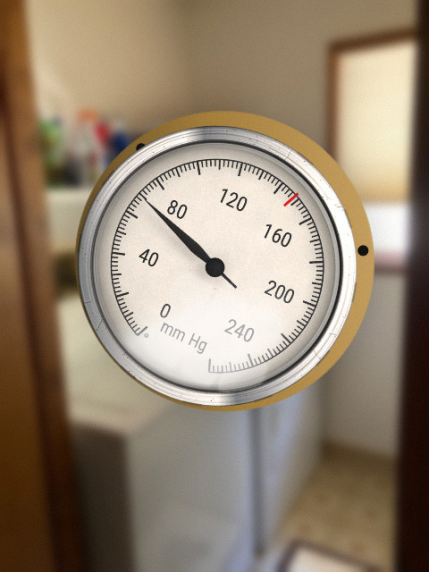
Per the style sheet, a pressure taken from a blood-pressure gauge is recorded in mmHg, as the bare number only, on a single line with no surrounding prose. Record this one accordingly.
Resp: 70
